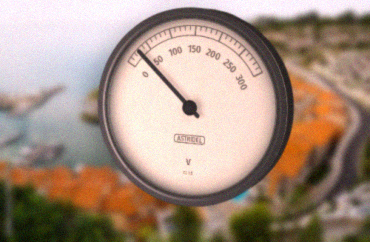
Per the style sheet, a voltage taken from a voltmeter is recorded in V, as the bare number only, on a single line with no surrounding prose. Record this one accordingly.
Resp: 30
